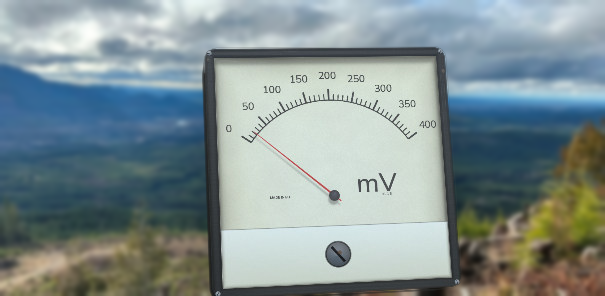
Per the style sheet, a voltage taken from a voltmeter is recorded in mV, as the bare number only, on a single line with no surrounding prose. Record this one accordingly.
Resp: 20
